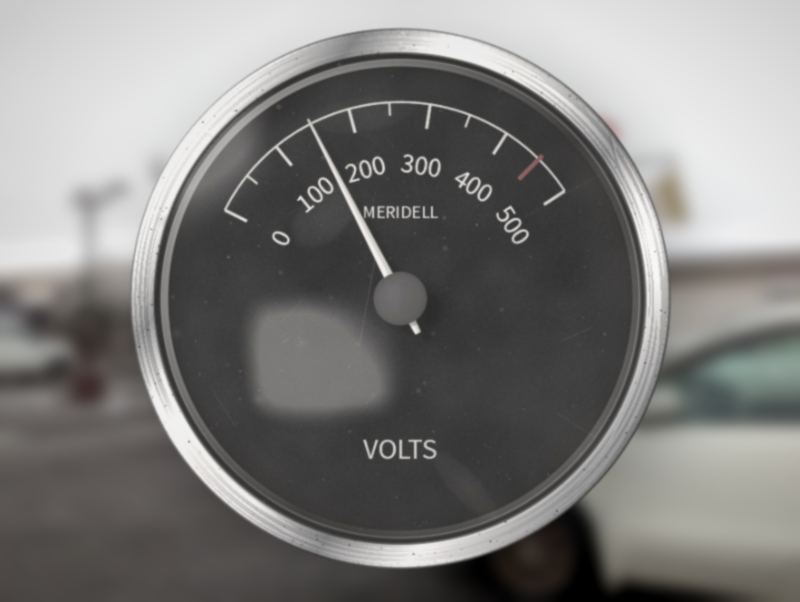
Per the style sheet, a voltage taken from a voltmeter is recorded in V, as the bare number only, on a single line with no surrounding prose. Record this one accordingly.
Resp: 150
